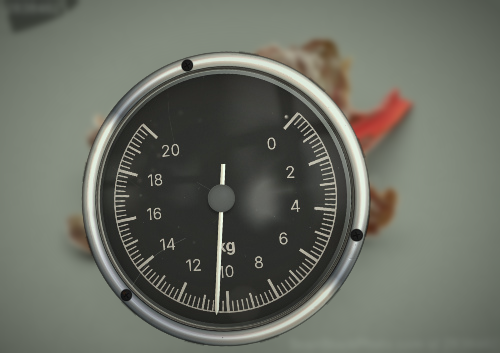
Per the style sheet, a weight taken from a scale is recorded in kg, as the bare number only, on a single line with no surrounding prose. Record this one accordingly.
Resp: 10.4
